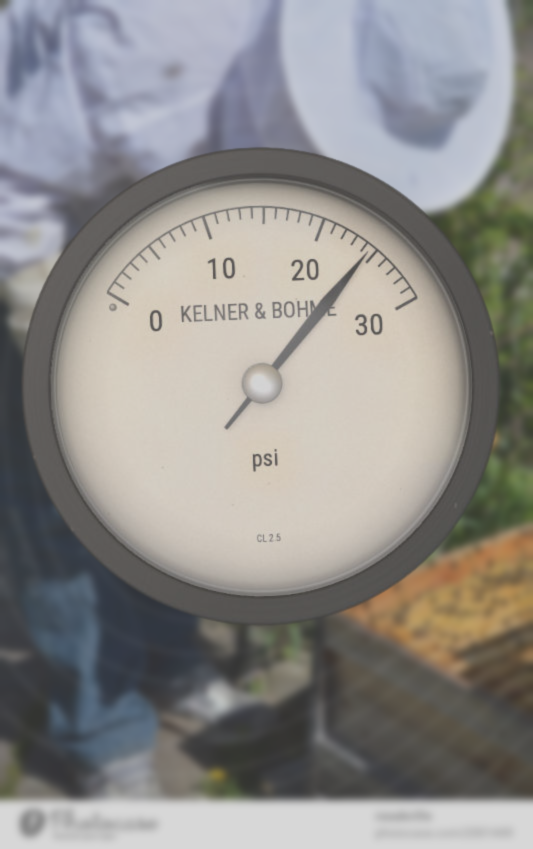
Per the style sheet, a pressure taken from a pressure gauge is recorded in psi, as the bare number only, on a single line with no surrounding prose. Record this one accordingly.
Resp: 24.5
